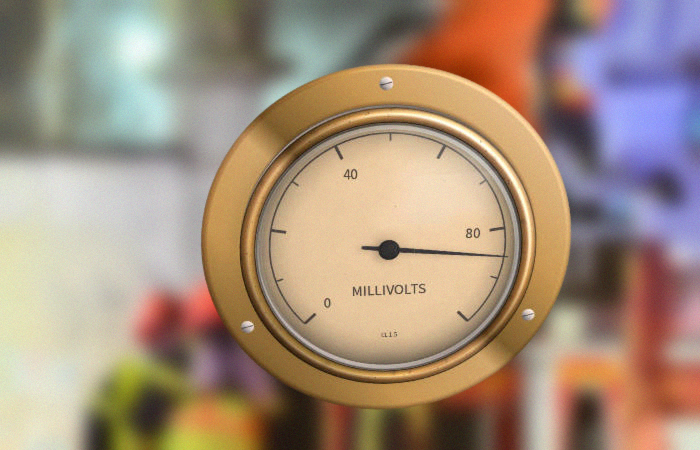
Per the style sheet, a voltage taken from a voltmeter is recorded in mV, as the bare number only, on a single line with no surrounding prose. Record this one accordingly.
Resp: 85
